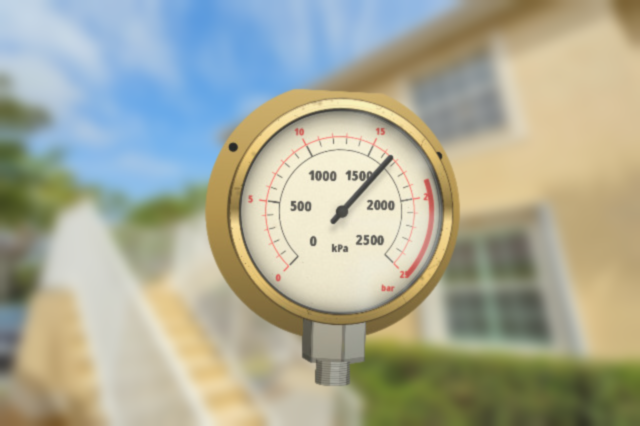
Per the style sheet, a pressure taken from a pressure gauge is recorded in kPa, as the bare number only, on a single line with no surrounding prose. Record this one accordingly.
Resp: 1650
